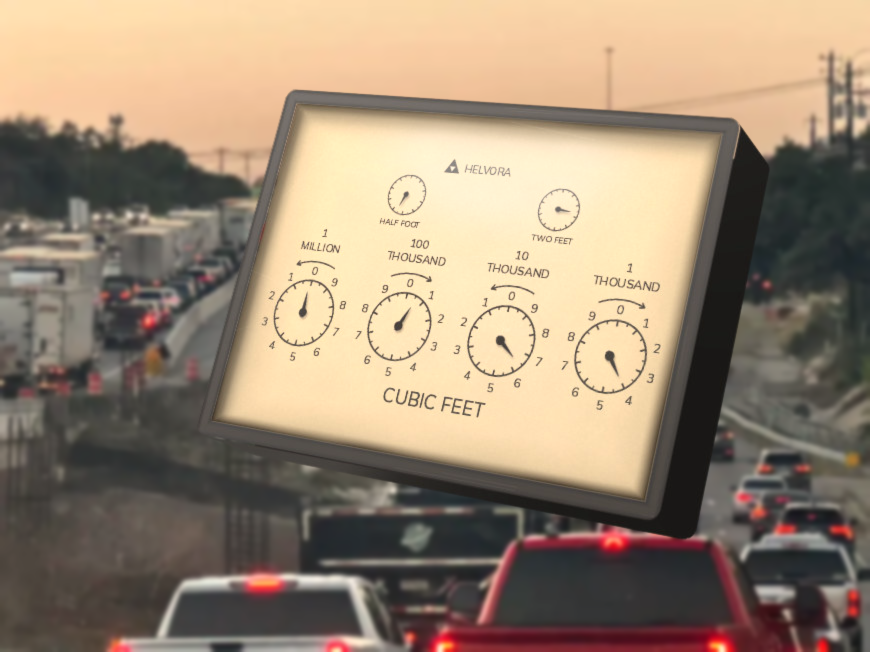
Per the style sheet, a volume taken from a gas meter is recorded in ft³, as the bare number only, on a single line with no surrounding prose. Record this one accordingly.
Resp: 6400
